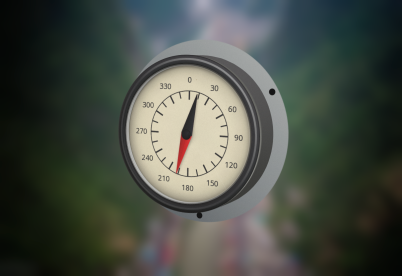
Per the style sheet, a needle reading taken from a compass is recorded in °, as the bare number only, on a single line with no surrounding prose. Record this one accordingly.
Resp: 195
